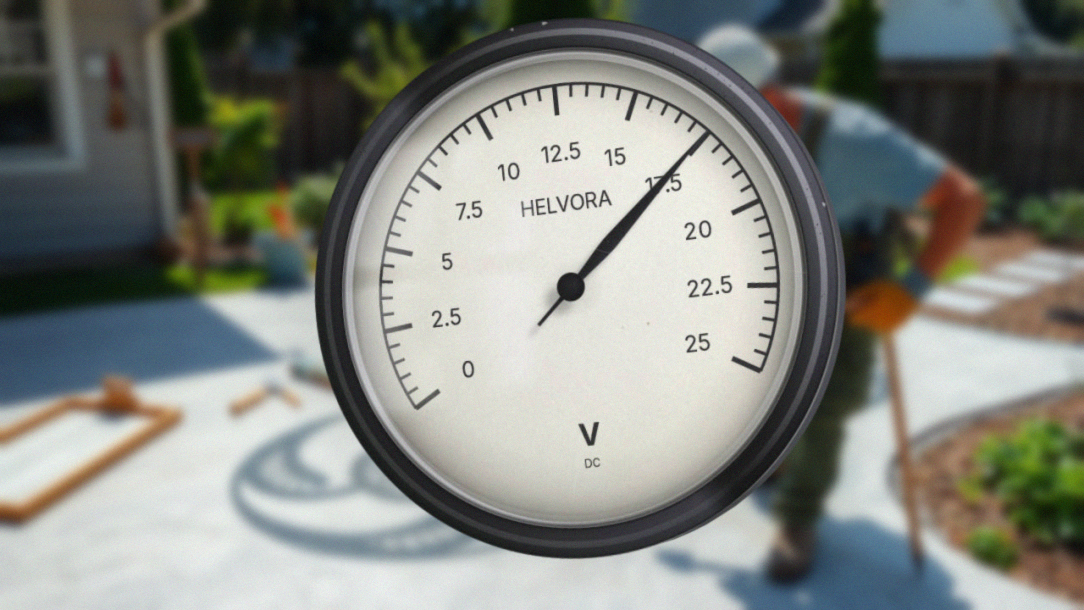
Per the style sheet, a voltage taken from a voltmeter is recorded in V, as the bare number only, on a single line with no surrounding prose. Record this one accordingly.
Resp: 17.5
